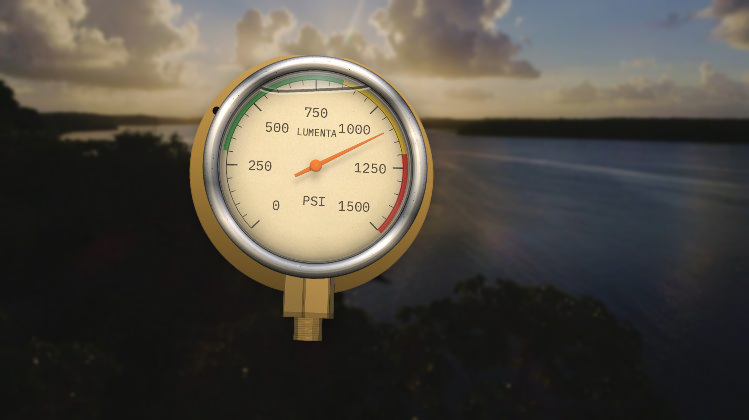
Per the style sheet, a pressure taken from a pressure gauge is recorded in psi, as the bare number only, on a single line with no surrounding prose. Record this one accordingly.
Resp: 1100
